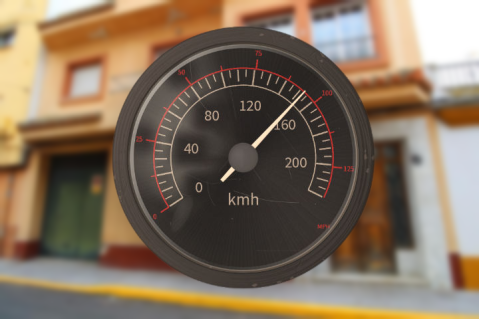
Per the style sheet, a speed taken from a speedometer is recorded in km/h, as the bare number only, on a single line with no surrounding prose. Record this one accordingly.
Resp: 152.5
